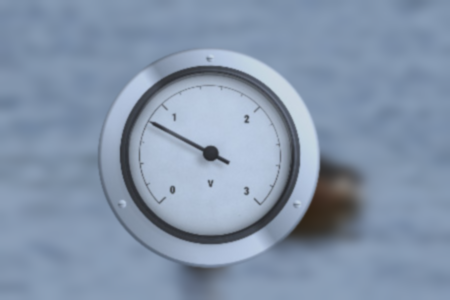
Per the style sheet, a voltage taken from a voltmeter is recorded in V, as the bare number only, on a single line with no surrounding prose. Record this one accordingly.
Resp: 0.8
